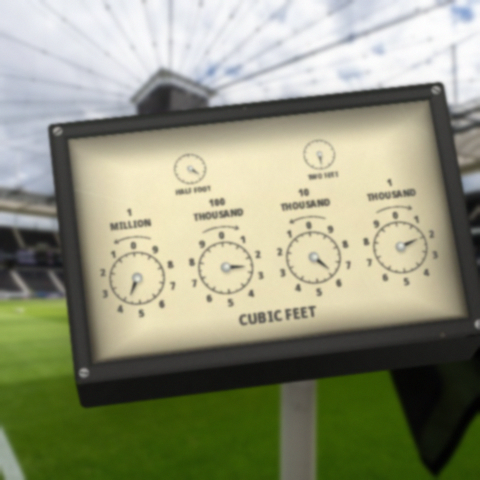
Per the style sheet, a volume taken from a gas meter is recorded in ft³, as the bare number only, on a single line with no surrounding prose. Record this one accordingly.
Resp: 426200
